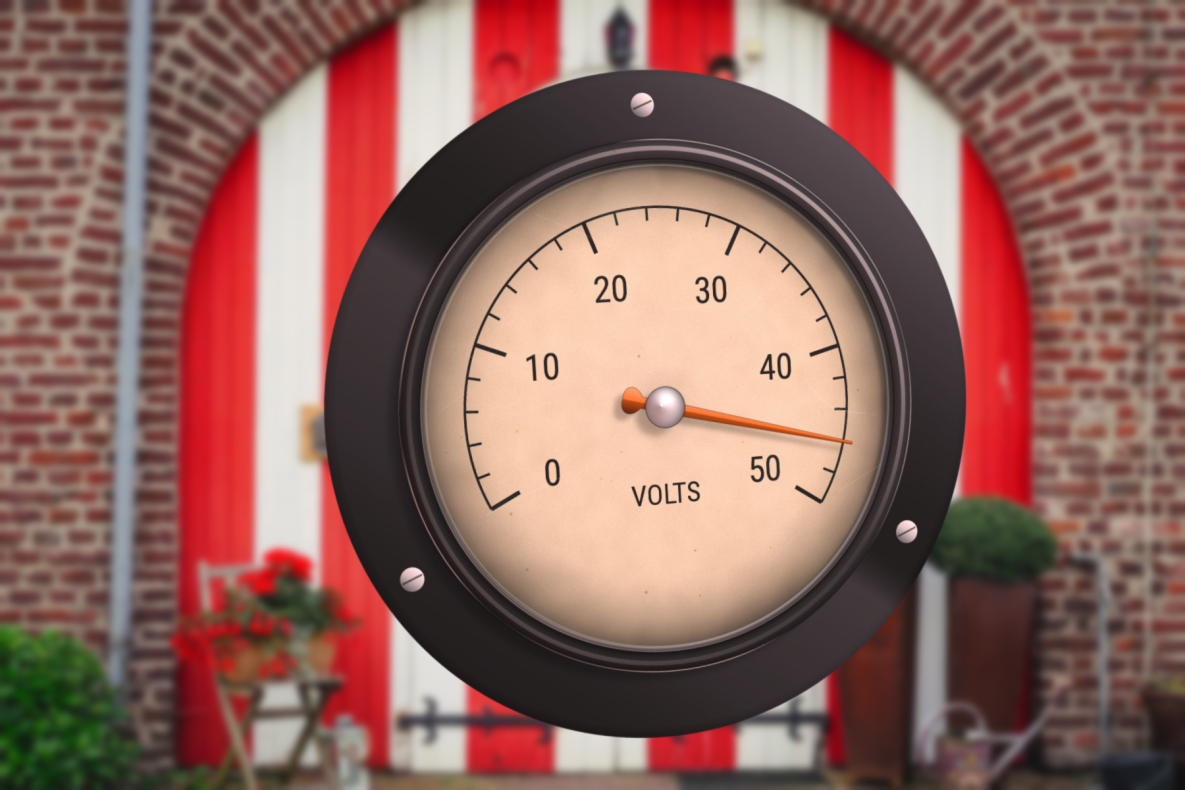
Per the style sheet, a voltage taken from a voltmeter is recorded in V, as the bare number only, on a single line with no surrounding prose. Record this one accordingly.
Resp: 46
